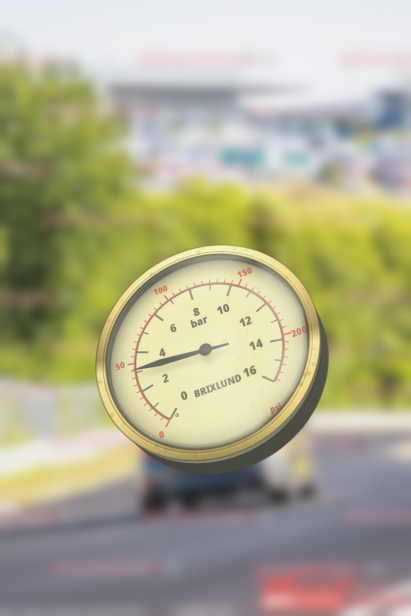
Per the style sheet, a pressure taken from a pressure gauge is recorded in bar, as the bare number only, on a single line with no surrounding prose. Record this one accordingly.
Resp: 3
